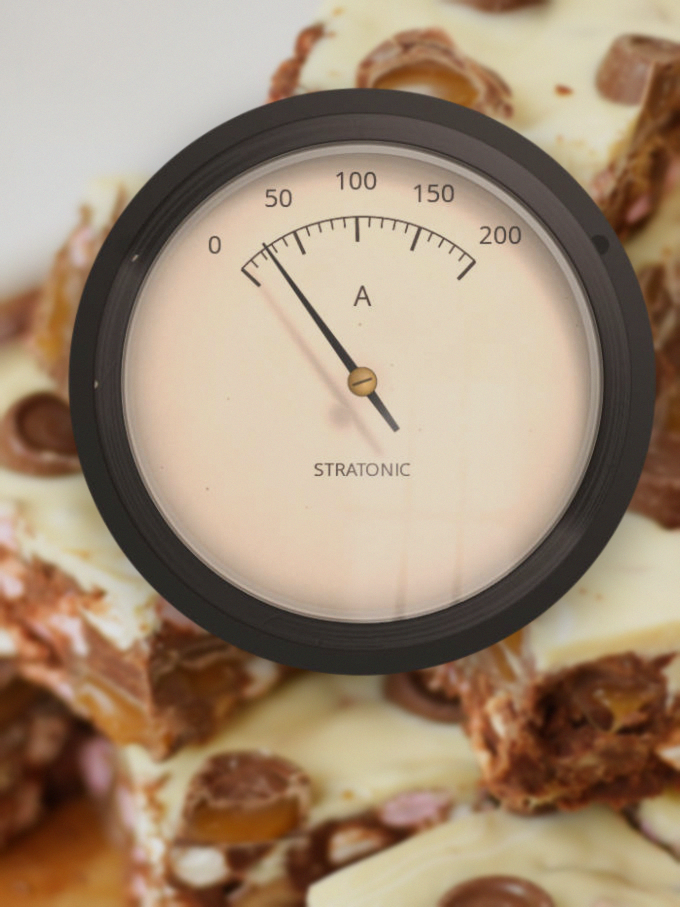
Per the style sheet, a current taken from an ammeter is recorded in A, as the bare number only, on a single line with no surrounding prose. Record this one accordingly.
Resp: 25
